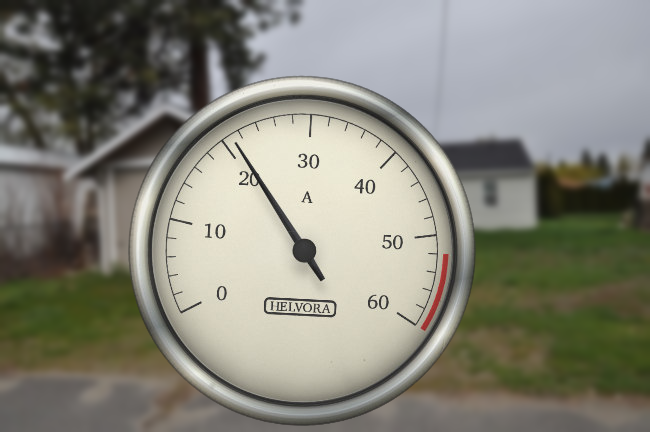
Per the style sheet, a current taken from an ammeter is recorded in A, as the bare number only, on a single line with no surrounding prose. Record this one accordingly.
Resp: 21
